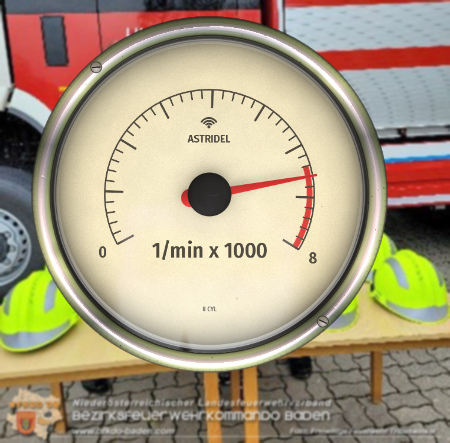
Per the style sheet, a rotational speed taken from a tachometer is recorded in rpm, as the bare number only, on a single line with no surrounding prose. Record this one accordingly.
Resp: 6600
